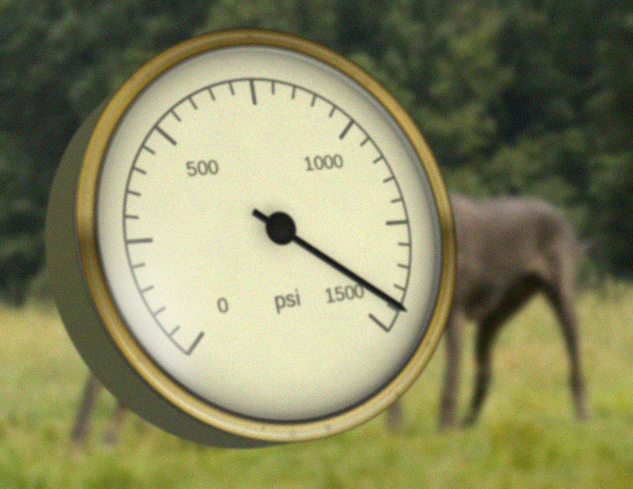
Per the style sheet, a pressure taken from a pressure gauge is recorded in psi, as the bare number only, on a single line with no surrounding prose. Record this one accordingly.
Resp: 1450
